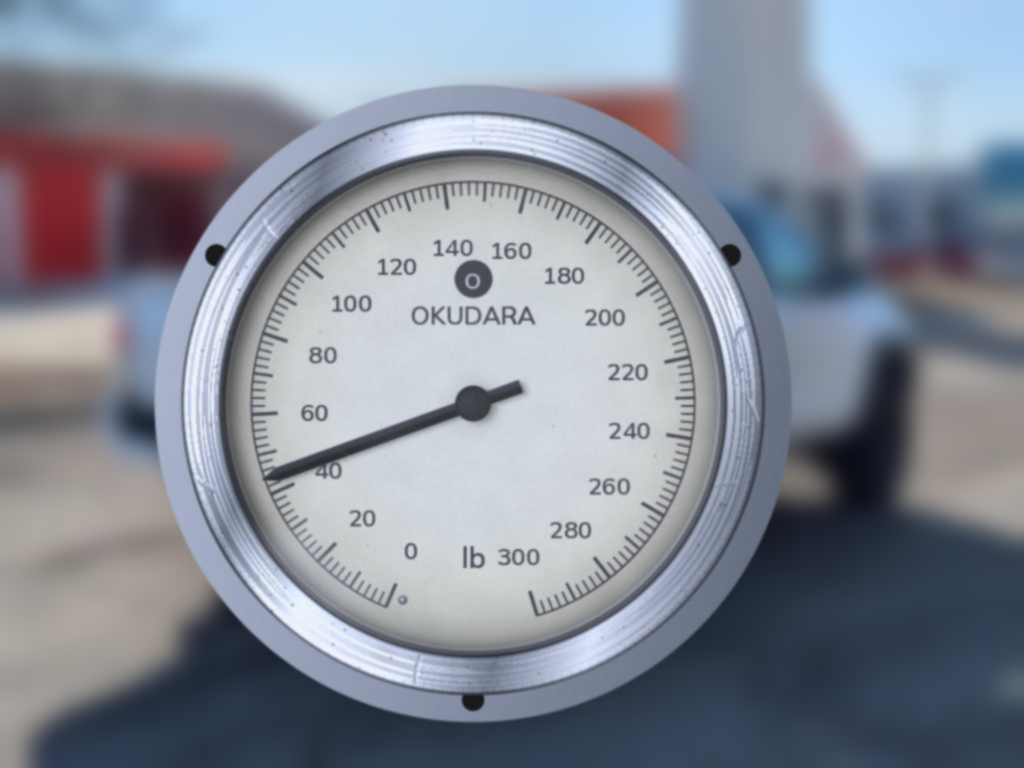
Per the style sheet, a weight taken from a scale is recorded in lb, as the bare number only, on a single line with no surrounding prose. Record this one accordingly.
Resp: 44
